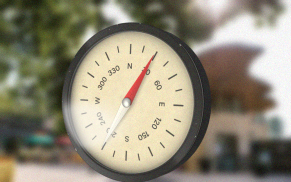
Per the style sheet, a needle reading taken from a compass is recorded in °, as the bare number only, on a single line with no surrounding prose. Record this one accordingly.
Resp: 30
